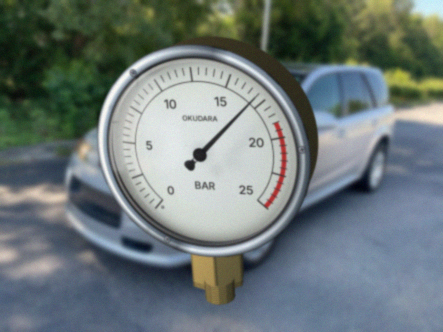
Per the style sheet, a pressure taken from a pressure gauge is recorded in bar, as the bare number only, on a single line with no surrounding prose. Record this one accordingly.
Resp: 17
